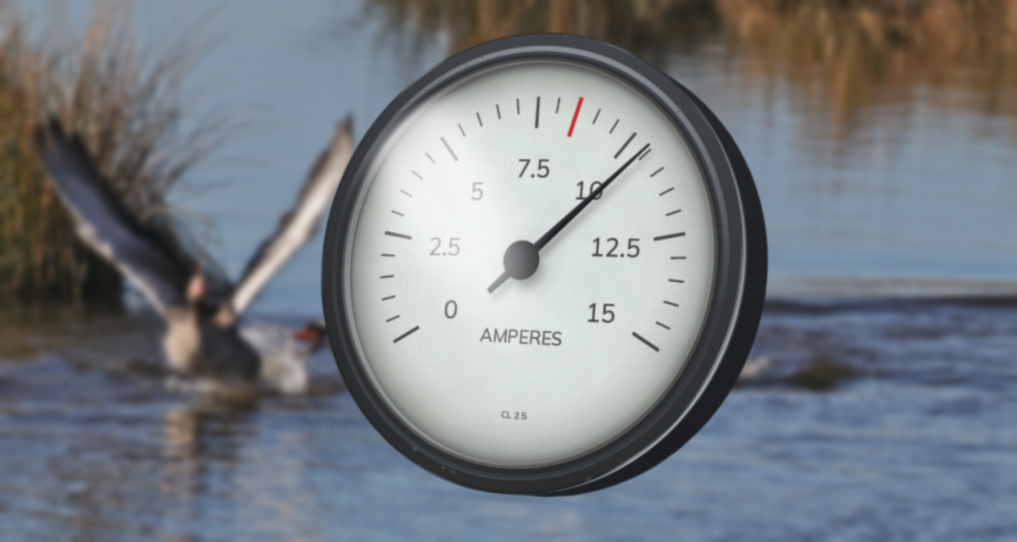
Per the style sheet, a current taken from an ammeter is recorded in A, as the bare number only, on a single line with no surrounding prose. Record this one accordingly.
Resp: 10.5
